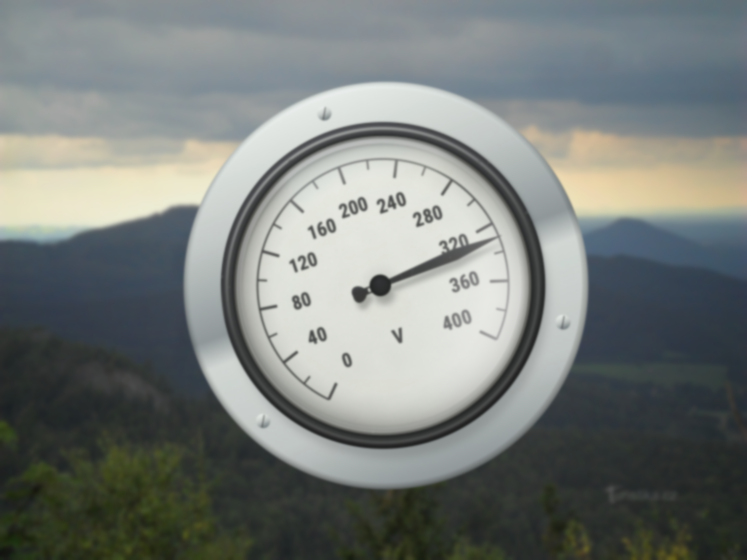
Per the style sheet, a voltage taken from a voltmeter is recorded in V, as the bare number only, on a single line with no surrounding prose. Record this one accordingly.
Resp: 330
